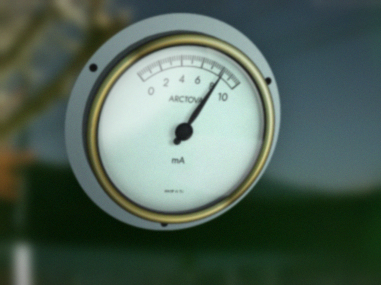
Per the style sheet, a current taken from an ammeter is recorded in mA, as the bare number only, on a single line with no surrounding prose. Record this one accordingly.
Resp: 8
